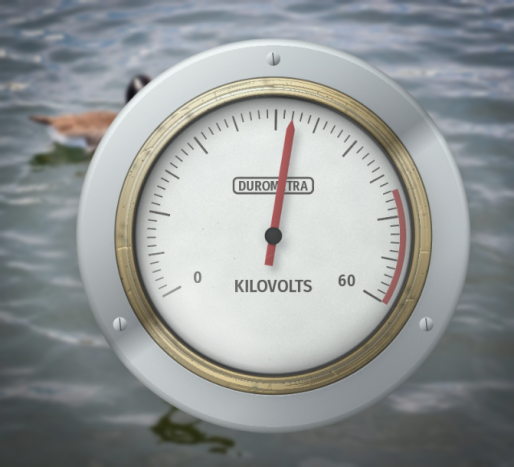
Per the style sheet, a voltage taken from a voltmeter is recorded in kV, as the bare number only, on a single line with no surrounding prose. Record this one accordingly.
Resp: 32
